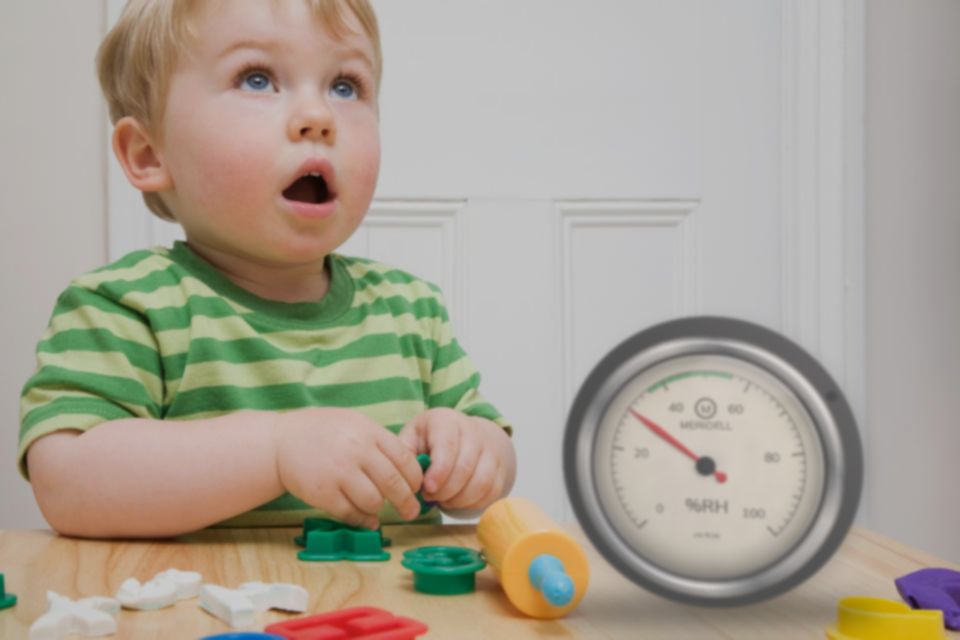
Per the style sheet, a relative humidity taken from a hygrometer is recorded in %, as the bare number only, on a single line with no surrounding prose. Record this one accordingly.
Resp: 30
